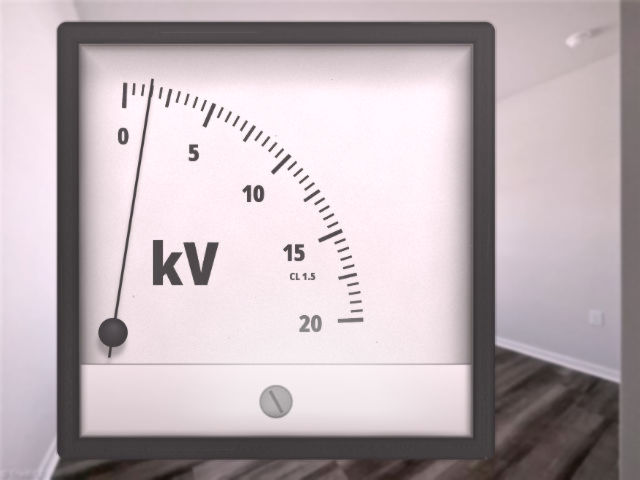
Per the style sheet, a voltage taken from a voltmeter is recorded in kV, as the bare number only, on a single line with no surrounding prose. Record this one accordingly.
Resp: 1.5
